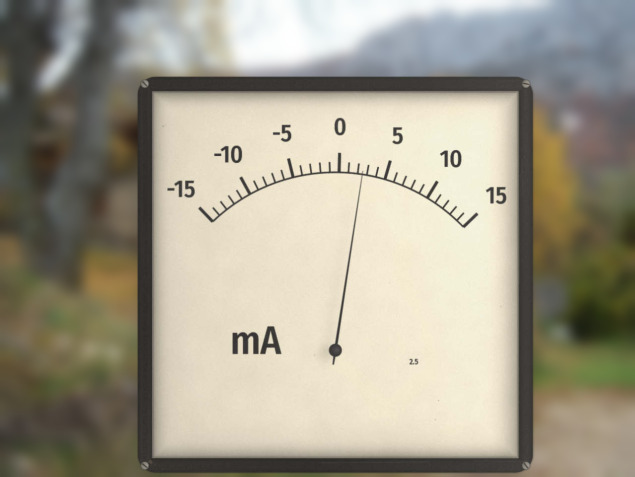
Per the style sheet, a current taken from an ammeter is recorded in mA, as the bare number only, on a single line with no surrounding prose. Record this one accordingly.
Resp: 2.5
